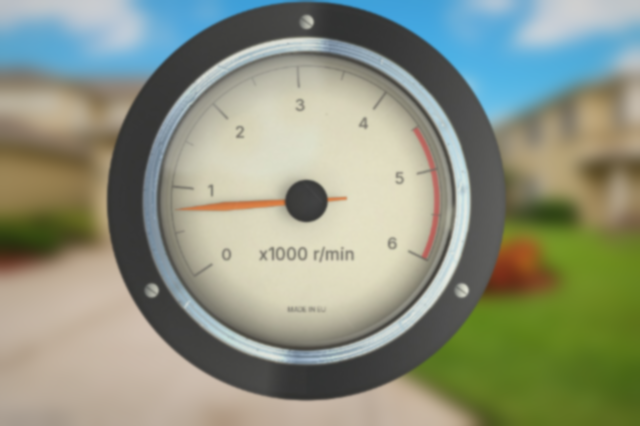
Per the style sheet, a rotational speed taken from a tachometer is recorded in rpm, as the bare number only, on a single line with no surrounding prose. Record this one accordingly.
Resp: 750
